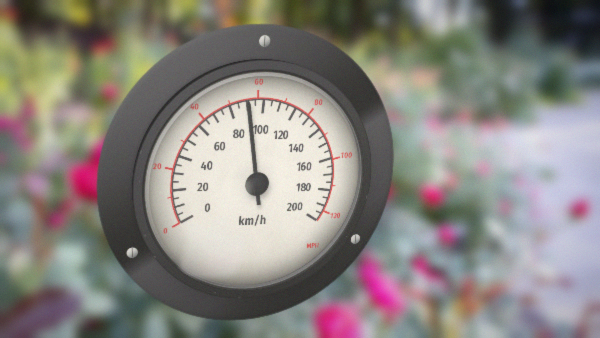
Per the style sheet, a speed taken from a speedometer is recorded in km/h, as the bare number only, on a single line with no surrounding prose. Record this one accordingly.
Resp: 90
